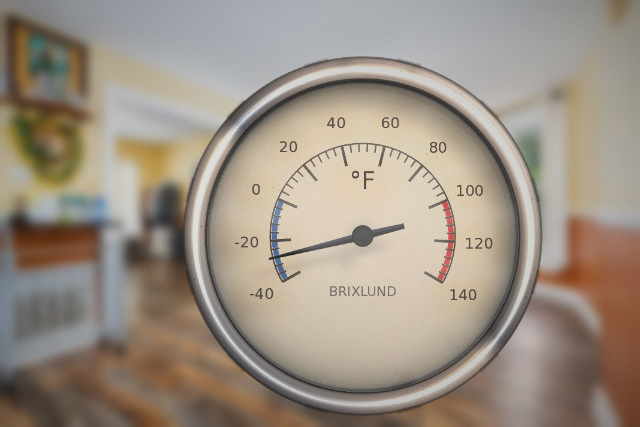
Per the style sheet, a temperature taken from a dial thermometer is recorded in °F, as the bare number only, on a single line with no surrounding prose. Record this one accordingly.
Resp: -28
